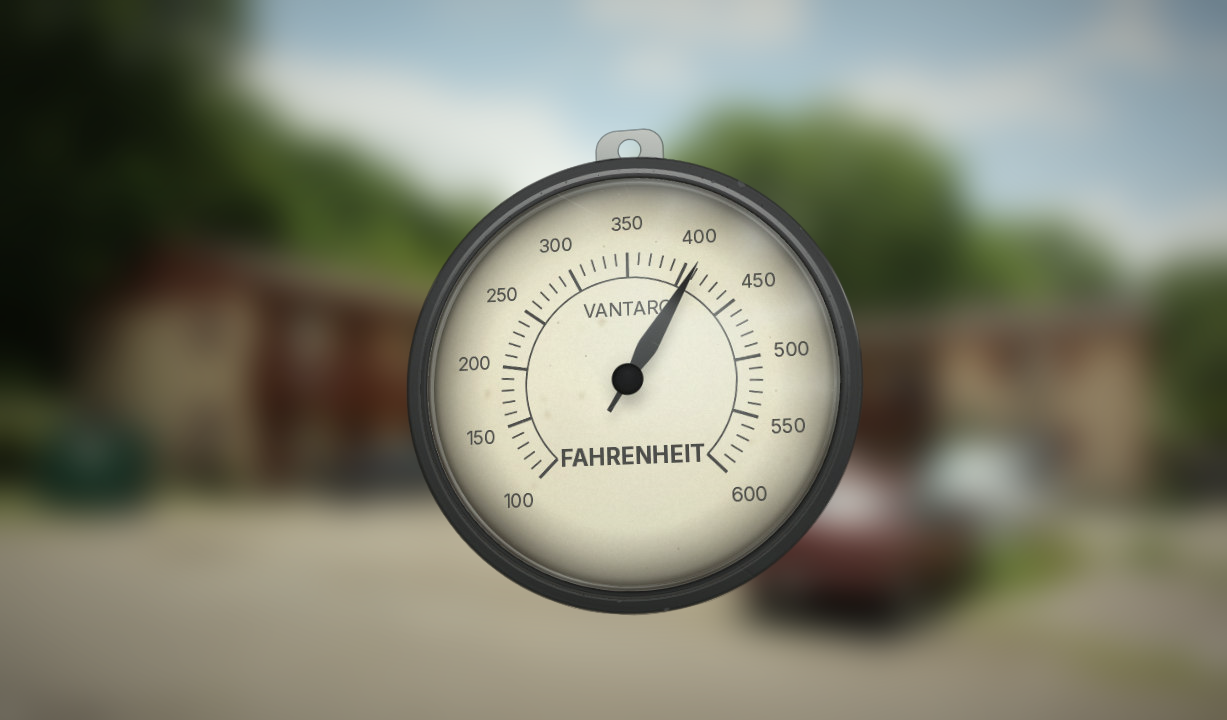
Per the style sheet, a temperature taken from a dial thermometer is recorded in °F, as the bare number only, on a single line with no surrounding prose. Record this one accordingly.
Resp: 410
